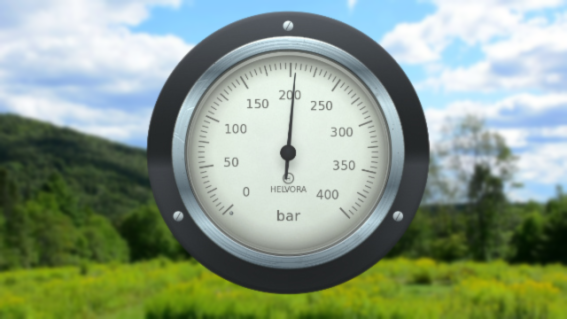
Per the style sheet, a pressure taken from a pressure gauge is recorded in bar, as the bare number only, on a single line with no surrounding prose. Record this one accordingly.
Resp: 205
